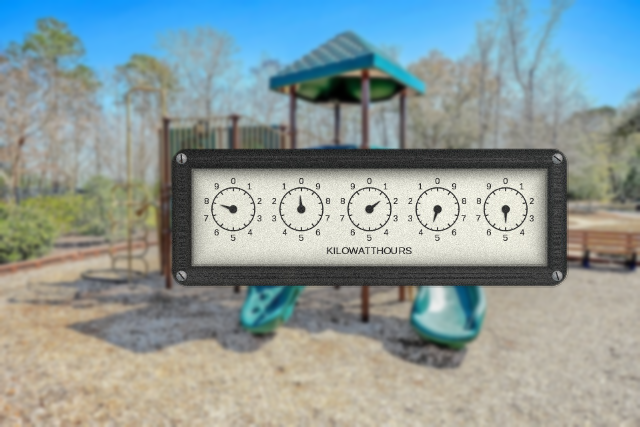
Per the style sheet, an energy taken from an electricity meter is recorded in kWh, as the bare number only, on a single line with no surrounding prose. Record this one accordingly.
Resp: 80145
